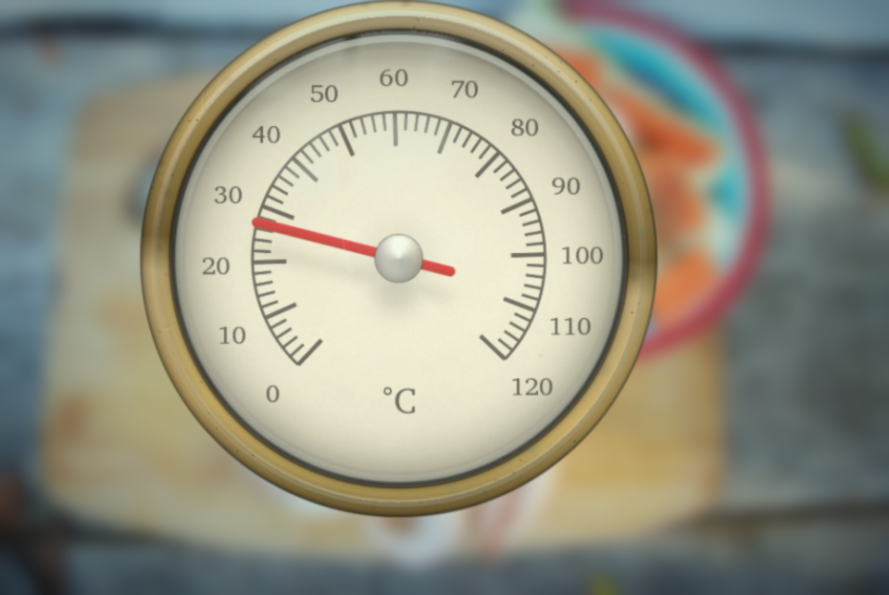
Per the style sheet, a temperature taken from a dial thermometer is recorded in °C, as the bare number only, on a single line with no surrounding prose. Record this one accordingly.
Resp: 27
